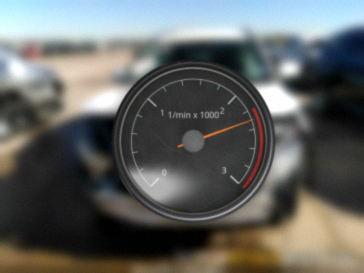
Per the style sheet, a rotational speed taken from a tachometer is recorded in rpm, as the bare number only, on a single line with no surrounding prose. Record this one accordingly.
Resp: 2300
